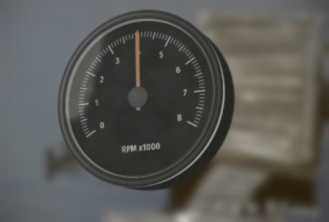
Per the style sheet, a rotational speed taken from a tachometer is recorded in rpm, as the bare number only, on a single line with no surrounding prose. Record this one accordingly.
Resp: 4000
